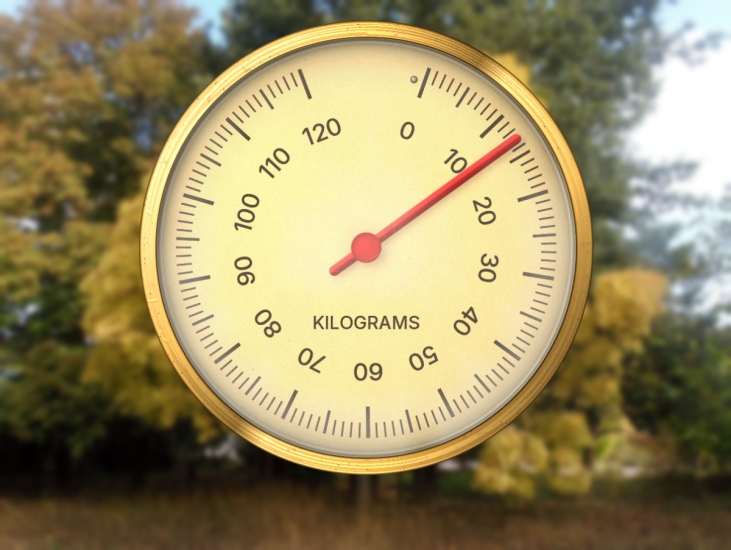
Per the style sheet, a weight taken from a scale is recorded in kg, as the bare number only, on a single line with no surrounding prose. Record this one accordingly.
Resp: 13
